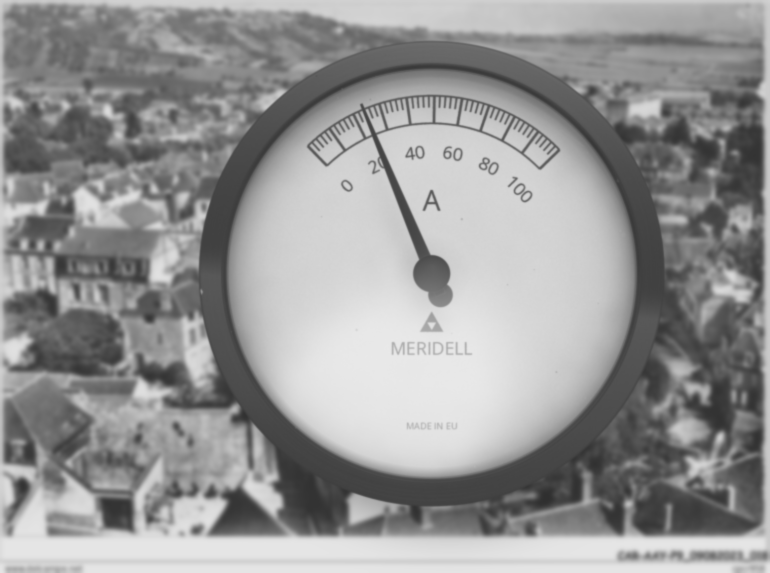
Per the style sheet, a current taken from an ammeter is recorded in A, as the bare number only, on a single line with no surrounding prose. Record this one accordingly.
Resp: 24
